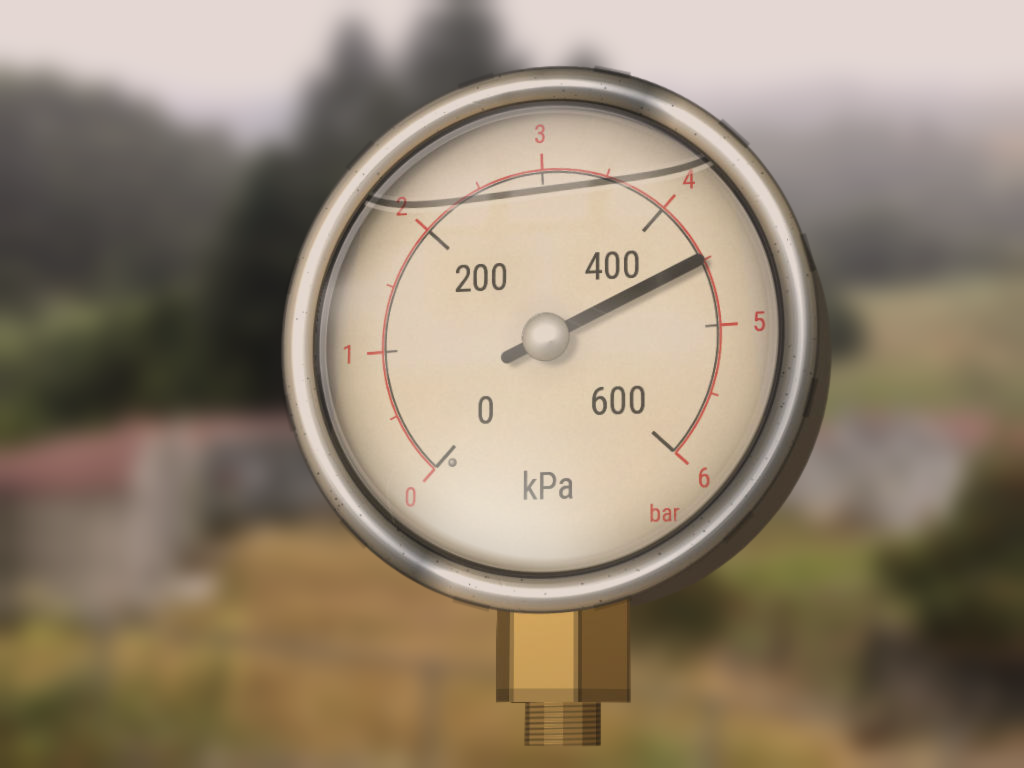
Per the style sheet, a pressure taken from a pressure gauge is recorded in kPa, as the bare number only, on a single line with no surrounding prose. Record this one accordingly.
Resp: 450
